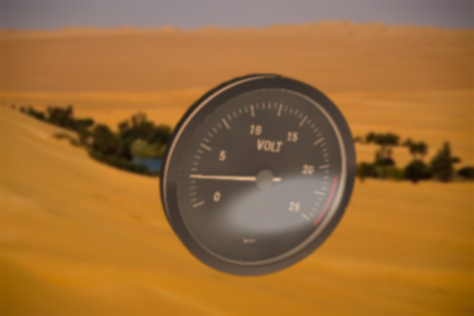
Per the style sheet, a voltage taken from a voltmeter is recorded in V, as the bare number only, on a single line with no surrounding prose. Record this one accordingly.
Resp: 2.5
